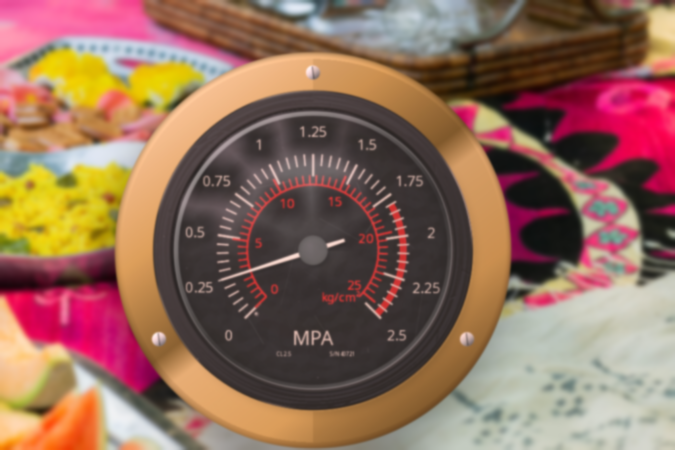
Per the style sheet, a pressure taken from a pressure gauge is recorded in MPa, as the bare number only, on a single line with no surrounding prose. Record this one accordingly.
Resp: 0.25
